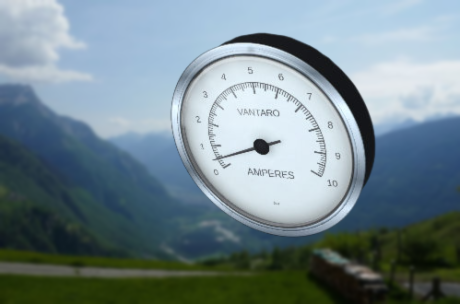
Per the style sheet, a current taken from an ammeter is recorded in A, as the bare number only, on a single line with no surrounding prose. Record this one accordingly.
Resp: 0.5
